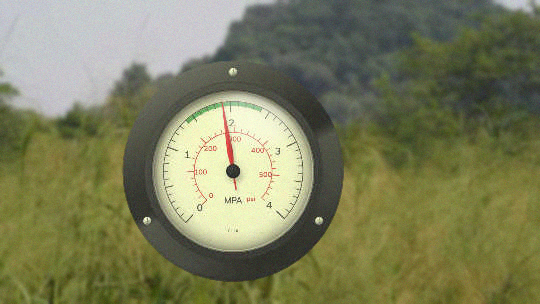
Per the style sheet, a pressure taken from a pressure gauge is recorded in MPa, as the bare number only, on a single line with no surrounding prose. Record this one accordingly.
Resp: 1.9
